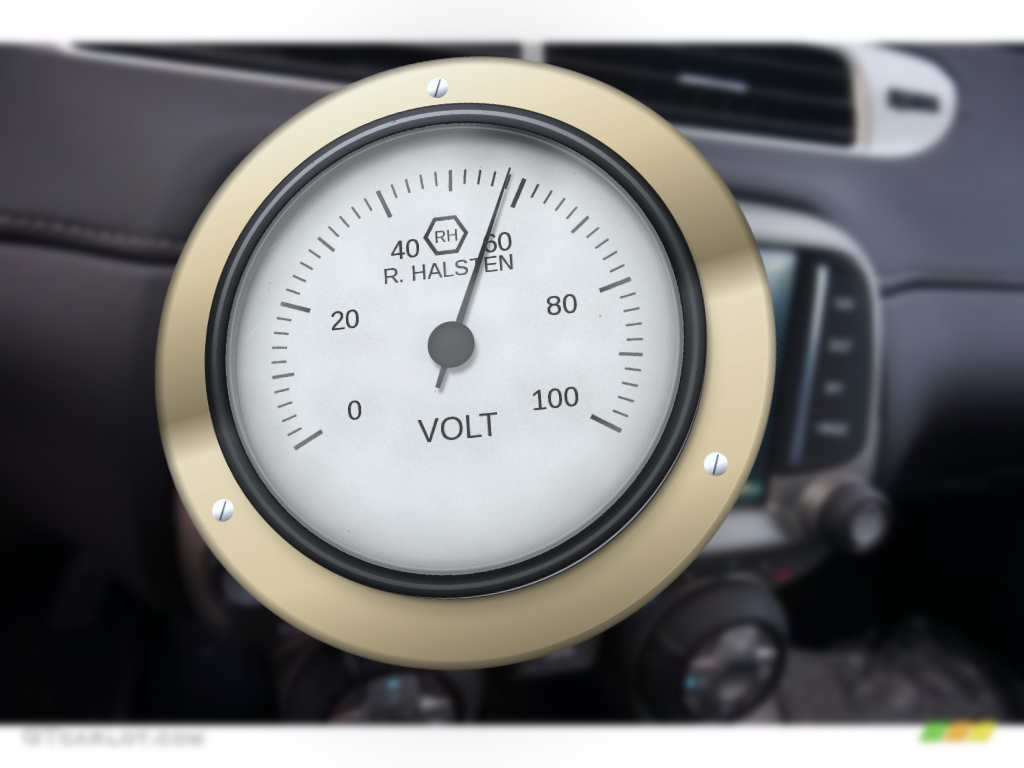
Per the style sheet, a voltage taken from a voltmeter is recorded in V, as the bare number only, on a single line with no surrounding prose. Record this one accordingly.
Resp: 58
